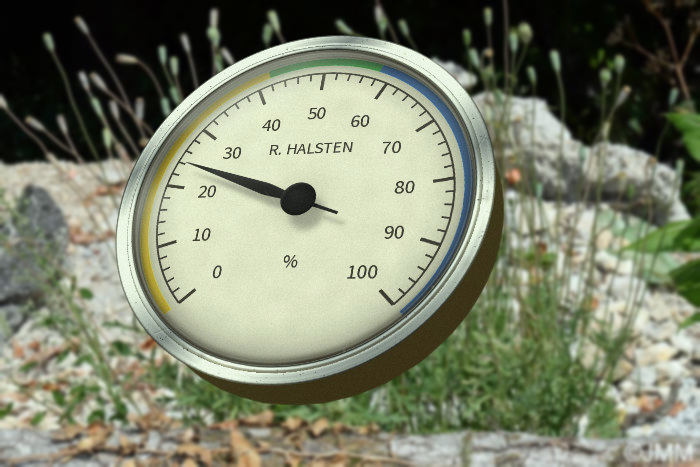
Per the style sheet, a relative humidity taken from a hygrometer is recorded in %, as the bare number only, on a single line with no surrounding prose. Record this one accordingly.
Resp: 24
